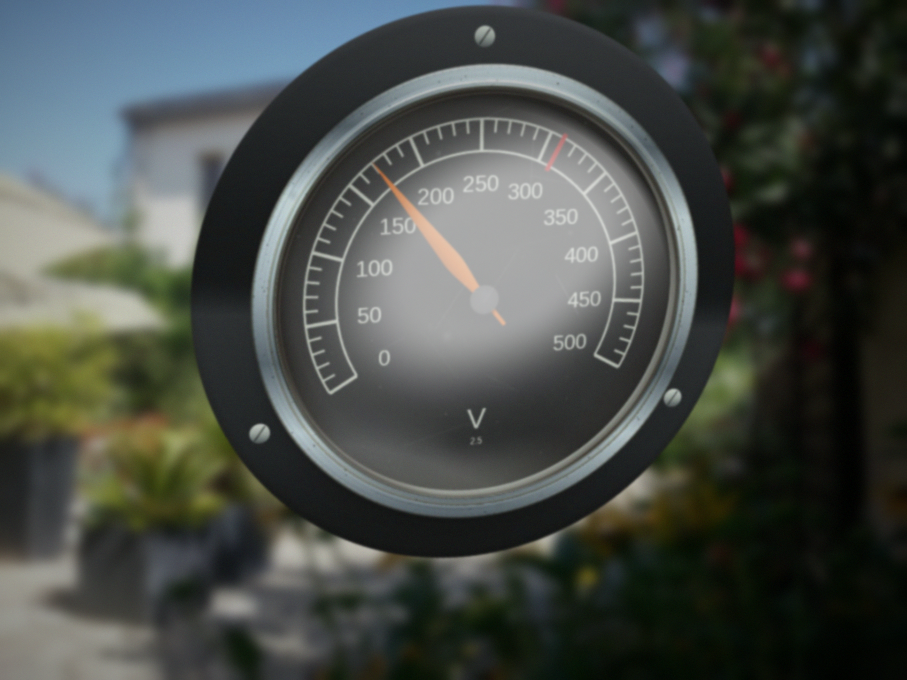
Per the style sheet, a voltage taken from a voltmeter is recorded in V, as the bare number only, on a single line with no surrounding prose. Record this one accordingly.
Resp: 170
